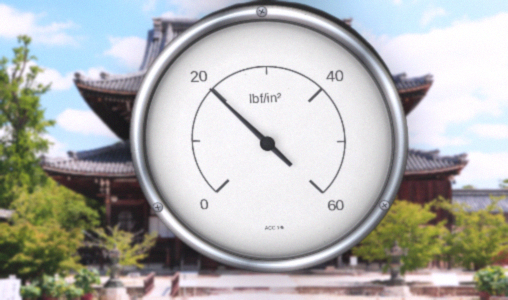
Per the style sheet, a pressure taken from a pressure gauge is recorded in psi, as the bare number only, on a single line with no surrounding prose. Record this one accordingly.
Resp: 20
